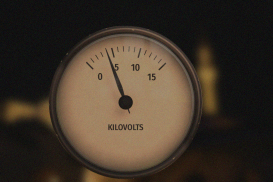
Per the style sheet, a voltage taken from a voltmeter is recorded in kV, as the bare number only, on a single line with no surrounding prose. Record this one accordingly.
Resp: 4
